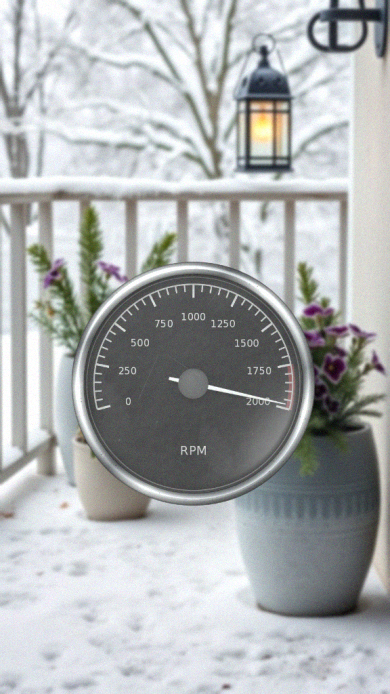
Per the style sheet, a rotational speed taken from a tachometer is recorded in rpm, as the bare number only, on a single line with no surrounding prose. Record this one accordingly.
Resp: 1975
